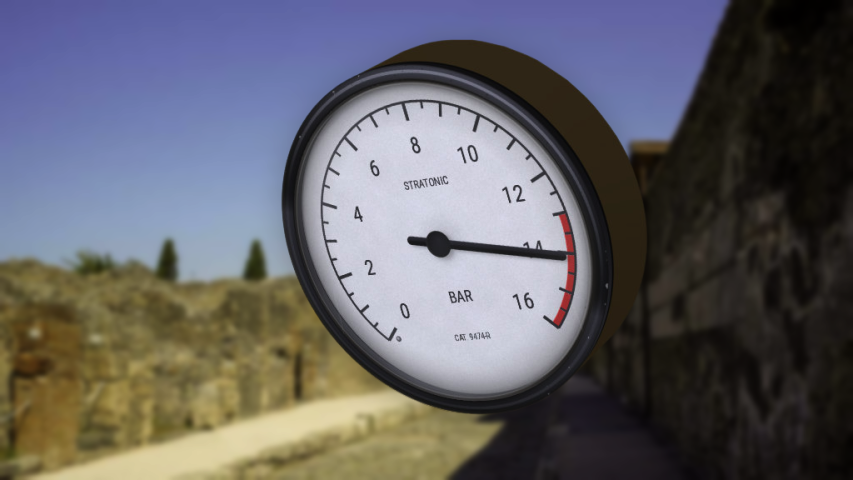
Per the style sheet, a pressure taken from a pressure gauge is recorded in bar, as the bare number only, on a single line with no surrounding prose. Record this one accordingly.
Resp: 14
